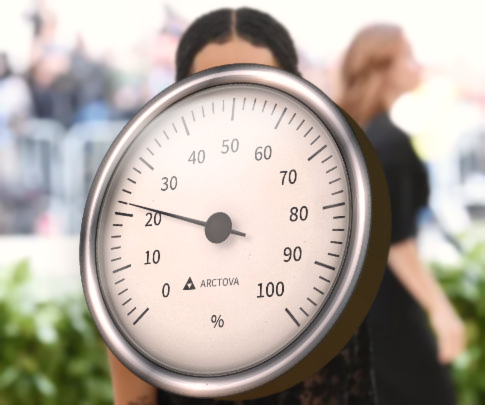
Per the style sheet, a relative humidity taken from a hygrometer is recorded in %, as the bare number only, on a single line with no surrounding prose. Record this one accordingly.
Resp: 22
